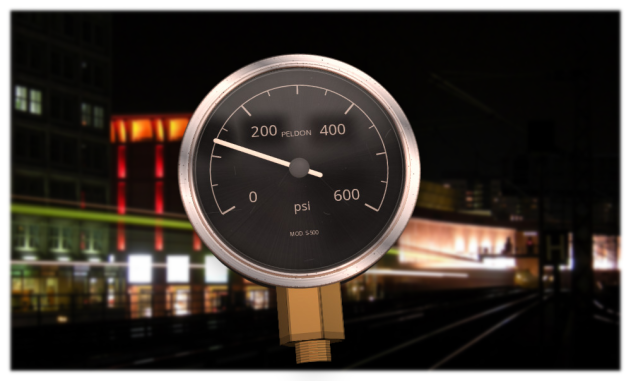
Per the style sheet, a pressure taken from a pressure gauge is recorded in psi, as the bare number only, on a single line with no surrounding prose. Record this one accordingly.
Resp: 125
